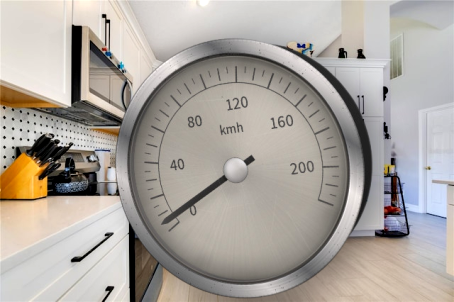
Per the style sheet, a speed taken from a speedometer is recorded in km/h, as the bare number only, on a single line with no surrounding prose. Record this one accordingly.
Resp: 5
